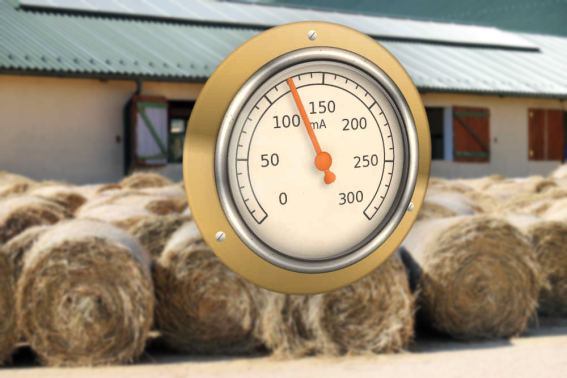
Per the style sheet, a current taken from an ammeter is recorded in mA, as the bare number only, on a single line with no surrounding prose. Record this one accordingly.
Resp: 120
